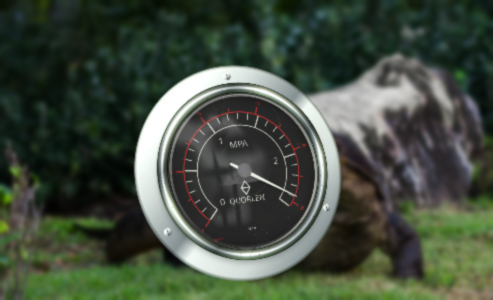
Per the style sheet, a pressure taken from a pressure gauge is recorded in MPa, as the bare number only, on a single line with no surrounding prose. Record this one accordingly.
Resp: 2.4
